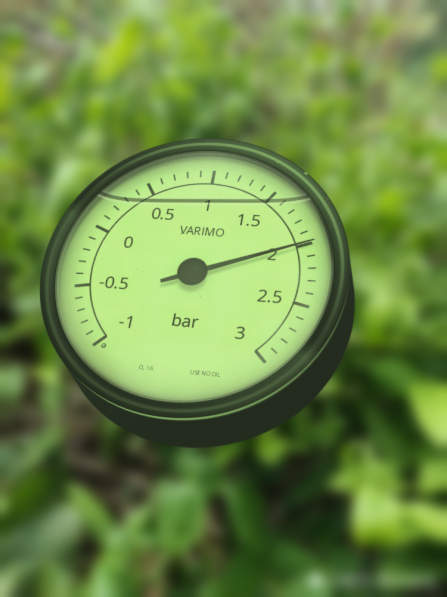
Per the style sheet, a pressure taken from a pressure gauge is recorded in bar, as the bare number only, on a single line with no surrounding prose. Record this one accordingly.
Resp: 2
